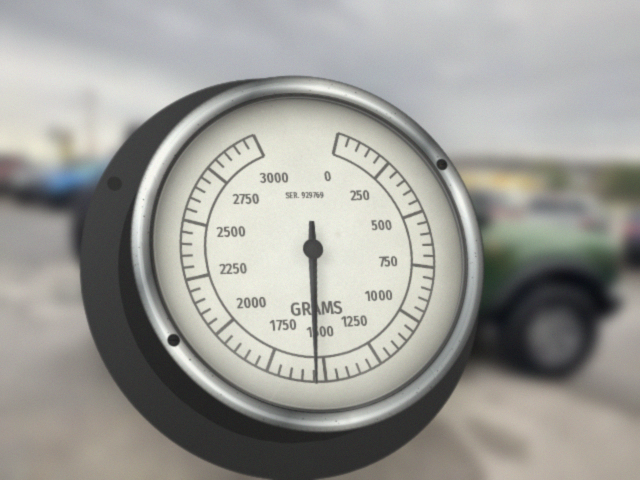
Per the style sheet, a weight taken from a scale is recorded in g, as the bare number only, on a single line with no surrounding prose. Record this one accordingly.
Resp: 1550
